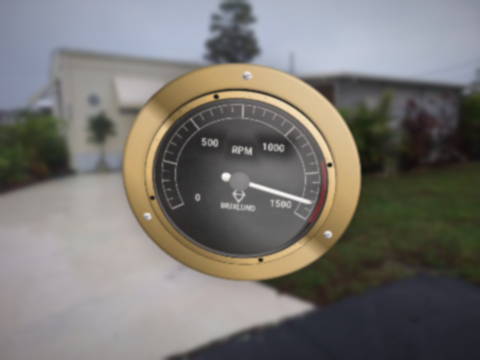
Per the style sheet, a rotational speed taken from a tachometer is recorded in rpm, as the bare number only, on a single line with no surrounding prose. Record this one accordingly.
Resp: 1400
